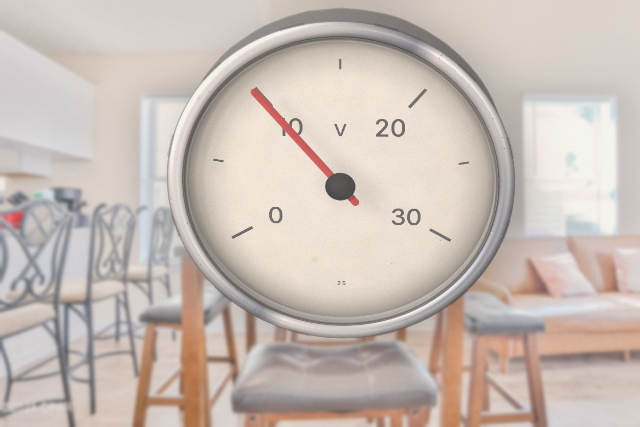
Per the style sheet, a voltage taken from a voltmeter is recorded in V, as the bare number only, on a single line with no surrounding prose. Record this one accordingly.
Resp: 10
